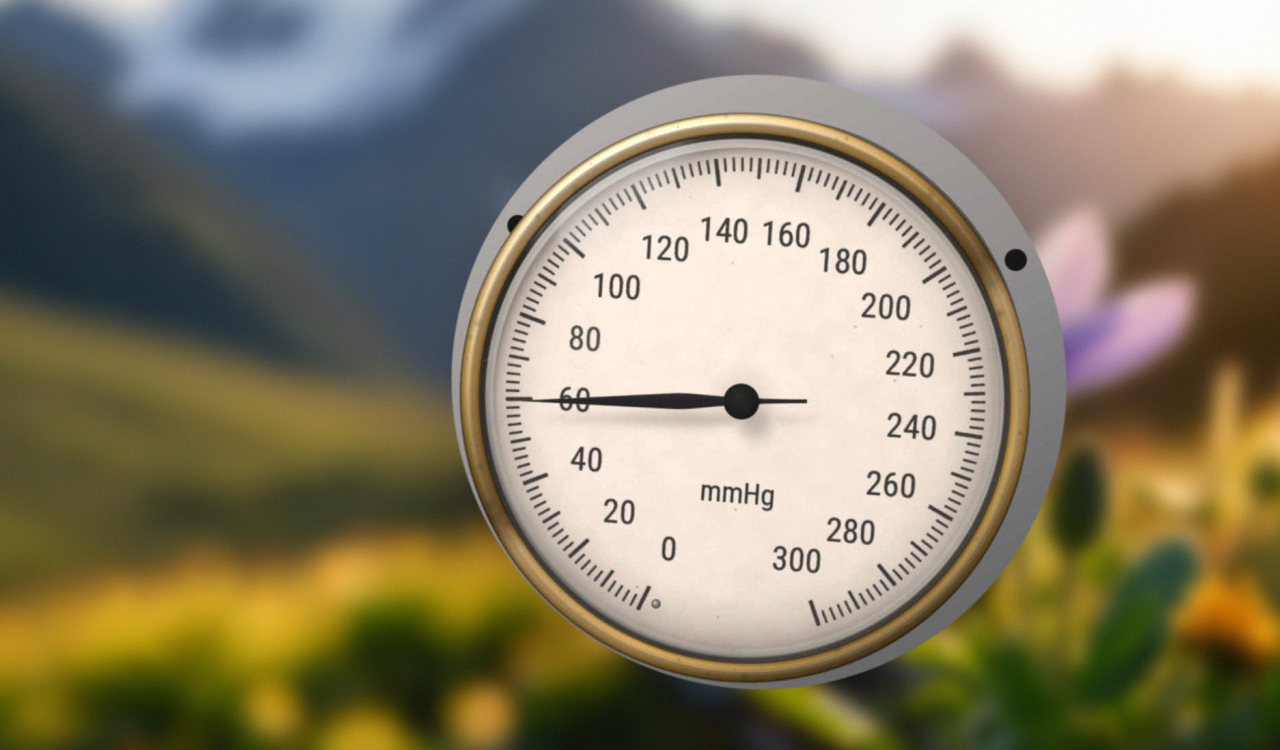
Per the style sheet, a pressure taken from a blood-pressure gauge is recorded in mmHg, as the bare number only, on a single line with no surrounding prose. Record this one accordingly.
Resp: 60
